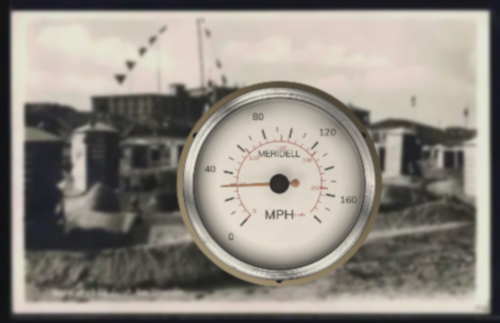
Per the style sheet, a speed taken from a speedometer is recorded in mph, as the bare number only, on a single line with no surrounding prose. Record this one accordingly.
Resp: 30
